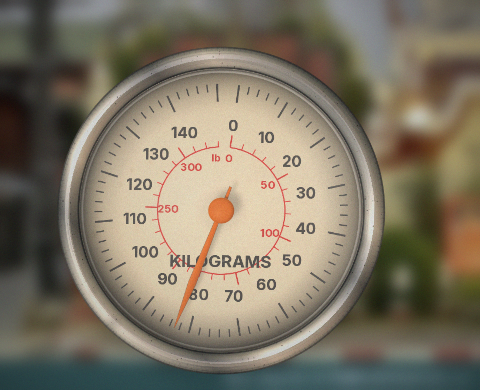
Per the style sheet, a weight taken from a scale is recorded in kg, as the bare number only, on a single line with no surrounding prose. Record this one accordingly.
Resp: 83
